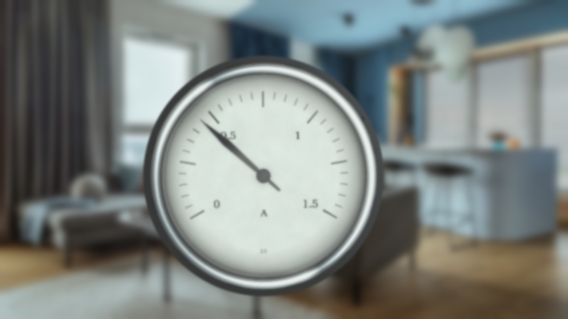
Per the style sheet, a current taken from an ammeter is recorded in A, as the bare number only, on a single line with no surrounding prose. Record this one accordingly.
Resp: 0.45
